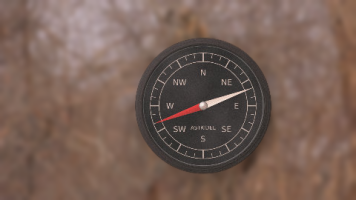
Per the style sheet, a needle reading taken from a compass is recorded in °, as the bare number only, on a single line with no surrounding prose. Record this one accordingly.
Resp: 250
